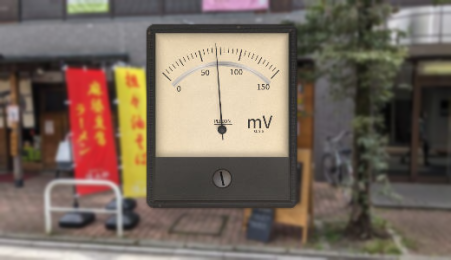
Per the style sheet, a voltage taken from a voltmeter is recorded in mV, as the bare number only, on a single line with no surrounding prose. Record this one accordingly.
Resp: 70
